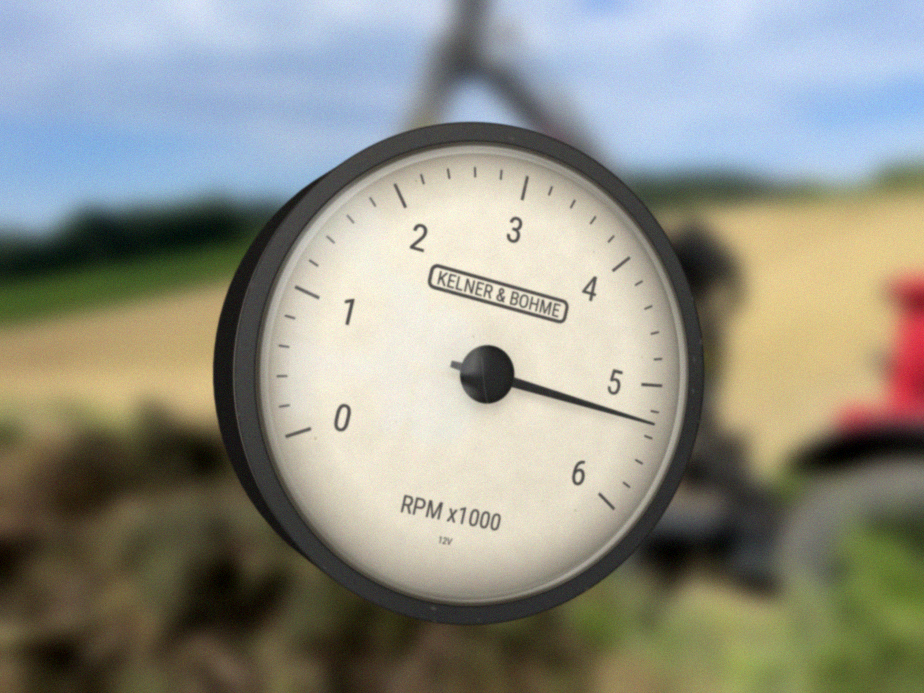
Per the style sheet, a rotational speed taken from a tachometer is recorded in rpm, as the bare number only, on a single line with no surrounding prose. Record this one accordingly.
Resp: 5300
